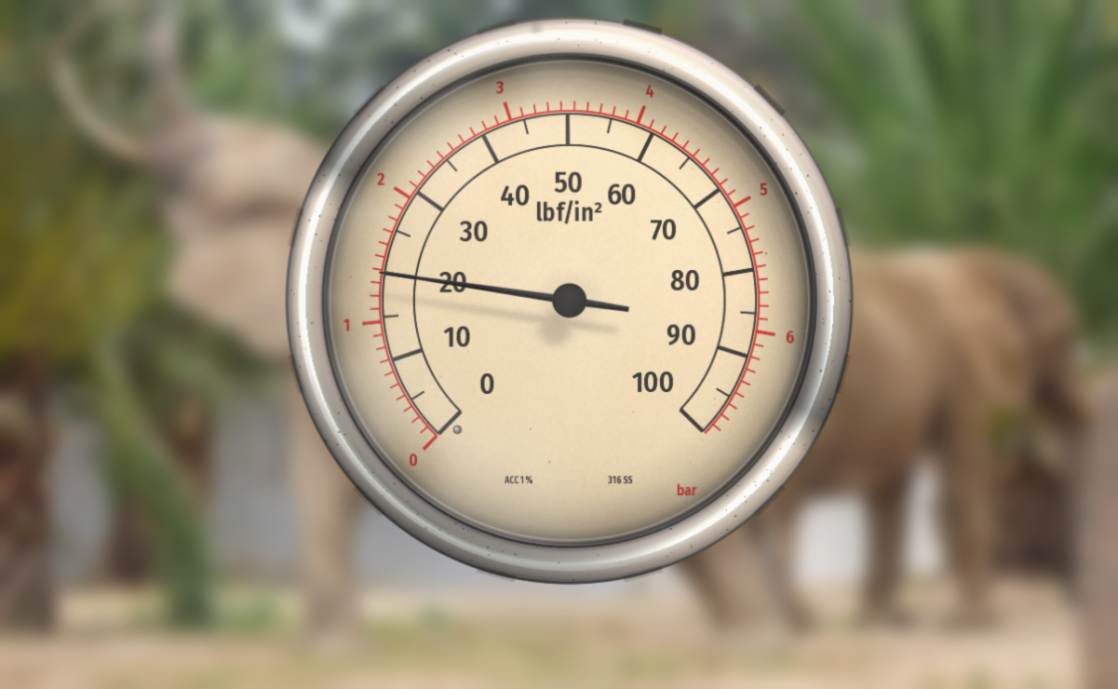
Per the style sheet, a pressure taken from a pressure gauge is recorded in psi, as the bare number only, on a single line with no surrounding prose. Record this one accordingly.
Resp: 20
